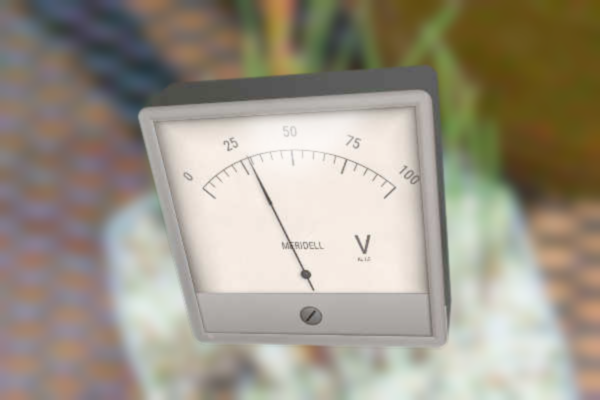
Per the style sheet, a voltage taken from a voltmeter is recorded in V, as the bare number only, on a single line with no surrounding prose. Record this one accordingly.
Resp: 30
